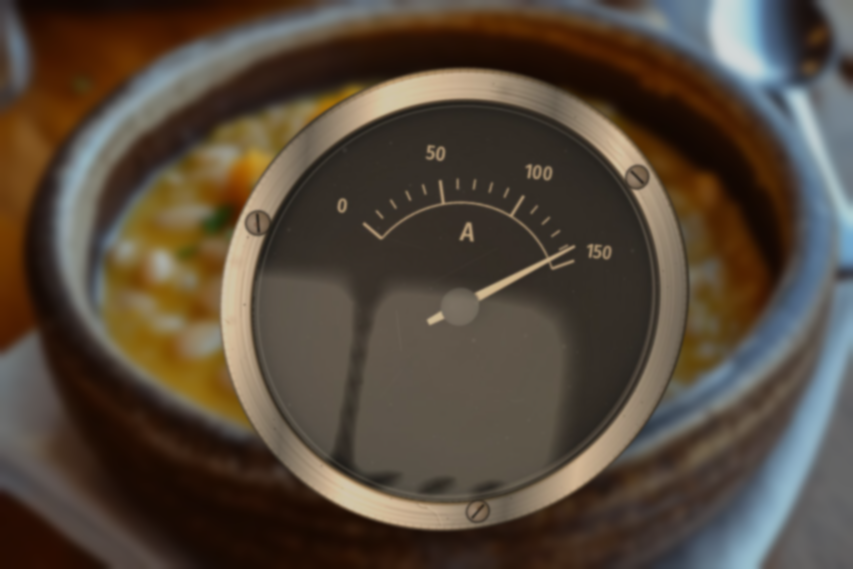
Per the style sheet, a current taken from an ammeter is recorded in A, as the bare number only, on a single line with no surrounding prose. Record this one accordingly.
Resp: 140
